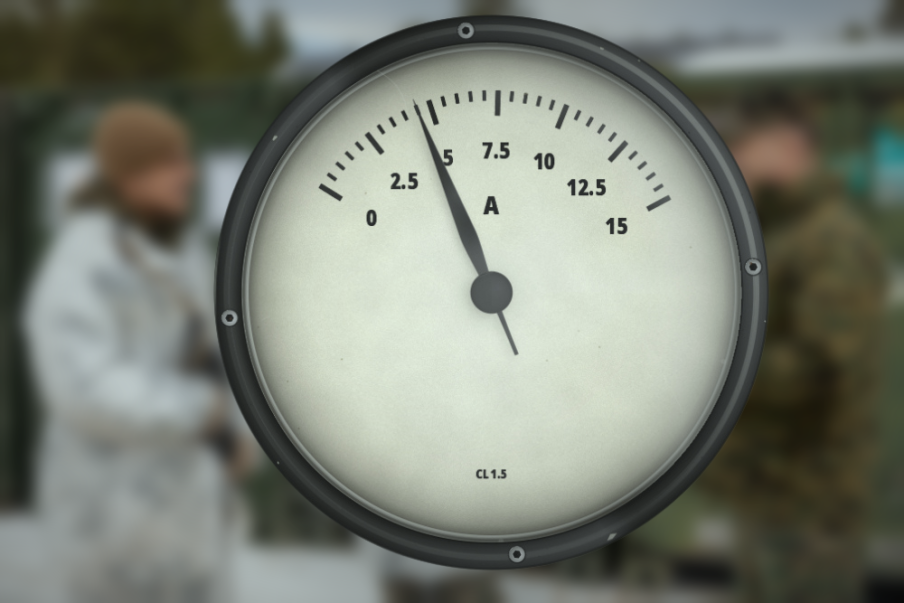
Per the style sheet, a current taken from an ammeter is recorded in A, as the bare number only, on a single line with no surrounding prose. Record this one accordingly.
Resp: 4.5
